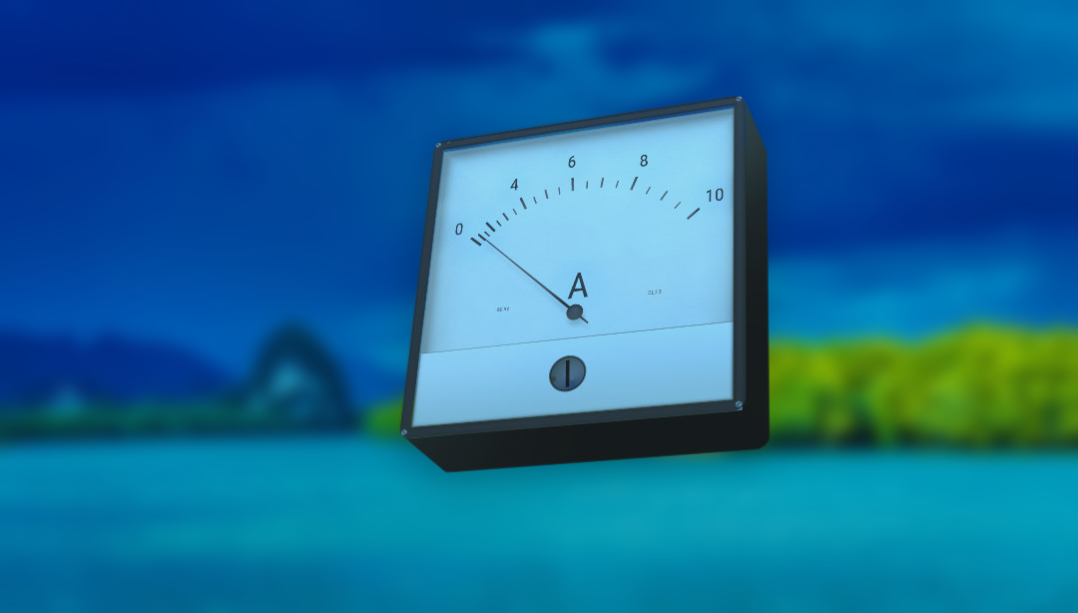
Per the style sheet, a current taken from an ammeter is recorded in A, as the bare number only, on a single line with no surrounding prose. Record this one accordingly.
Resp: 1
